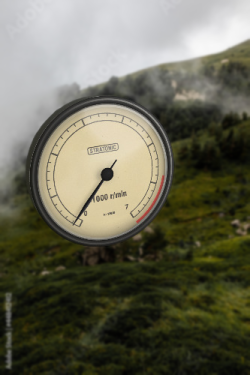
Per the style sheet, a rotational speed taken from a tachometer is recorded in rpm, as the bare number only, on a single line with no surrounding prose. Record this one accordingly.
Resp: 200
